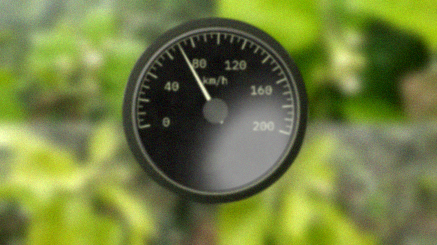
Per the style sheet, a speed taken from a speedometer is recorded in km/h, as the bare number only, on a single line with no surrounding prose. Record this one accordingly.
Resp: 70
